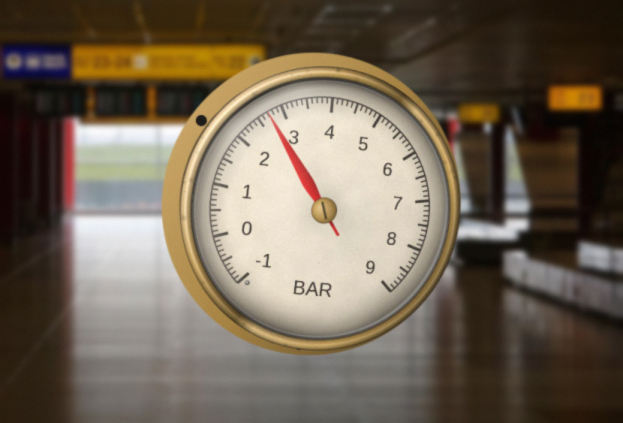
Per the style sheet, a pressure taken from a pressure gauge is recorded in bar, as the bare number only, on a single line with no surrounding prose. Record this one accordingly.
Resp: 2.7
